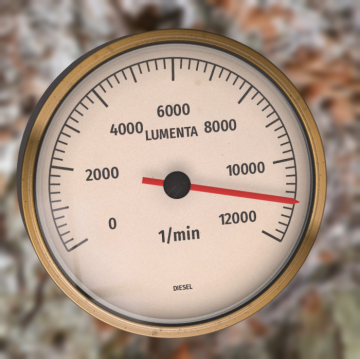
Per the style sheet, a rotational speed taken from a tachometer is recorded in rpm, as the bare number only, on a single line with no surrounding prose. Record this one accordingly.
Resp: 11000
